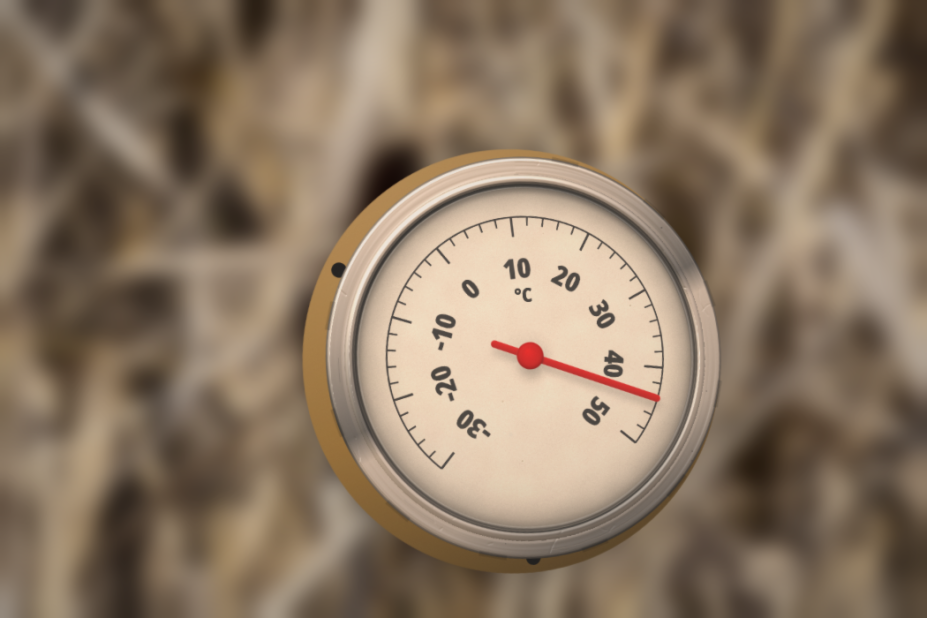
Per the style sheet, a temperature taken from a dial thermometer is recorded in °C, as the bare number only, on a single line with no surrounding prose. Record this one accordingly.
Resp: 44
